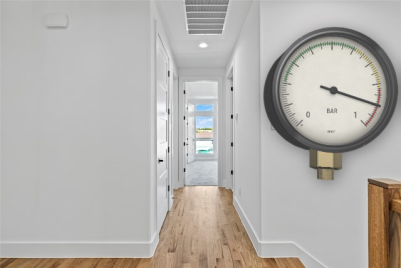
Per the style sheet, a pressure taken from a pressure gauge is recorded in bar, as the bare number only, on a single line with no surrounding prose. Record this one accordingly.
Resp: 0.9
